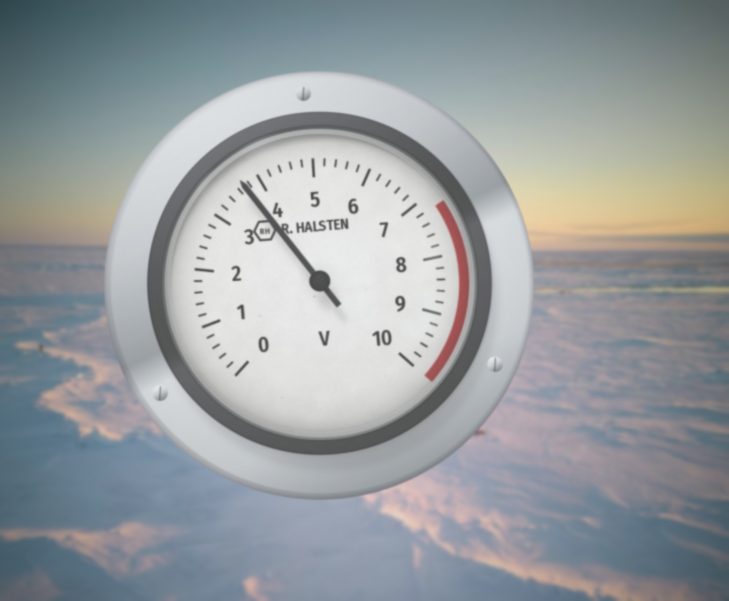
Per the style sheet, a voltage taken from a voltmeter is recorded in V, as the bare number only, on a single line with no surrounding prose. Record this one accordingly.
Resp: 3.7
